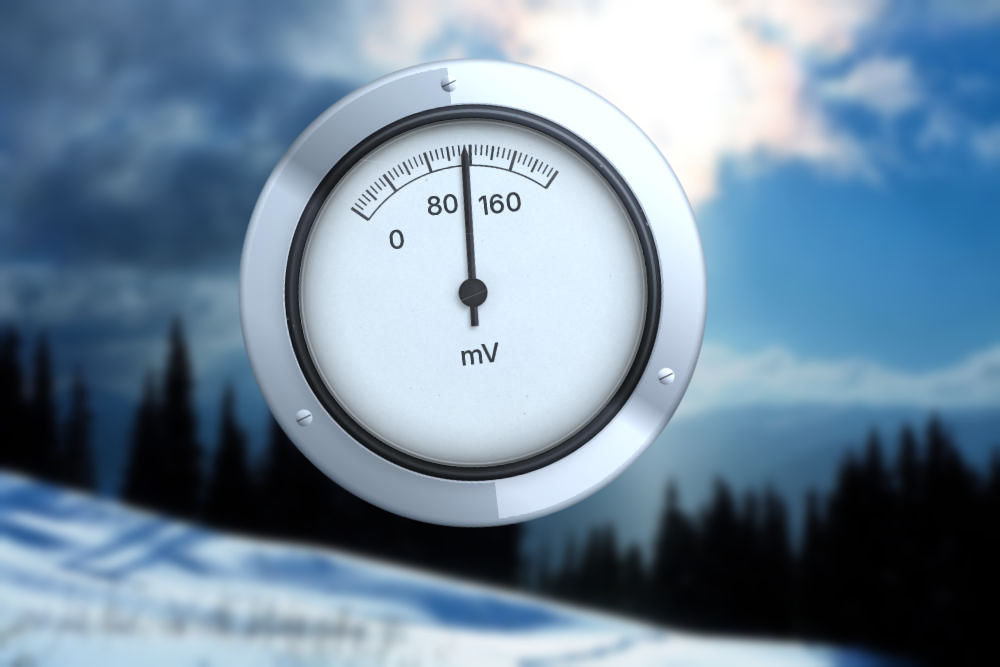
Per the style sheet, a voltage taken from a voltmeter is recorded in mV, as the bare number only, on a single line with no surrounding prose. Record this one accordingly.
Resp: 115
